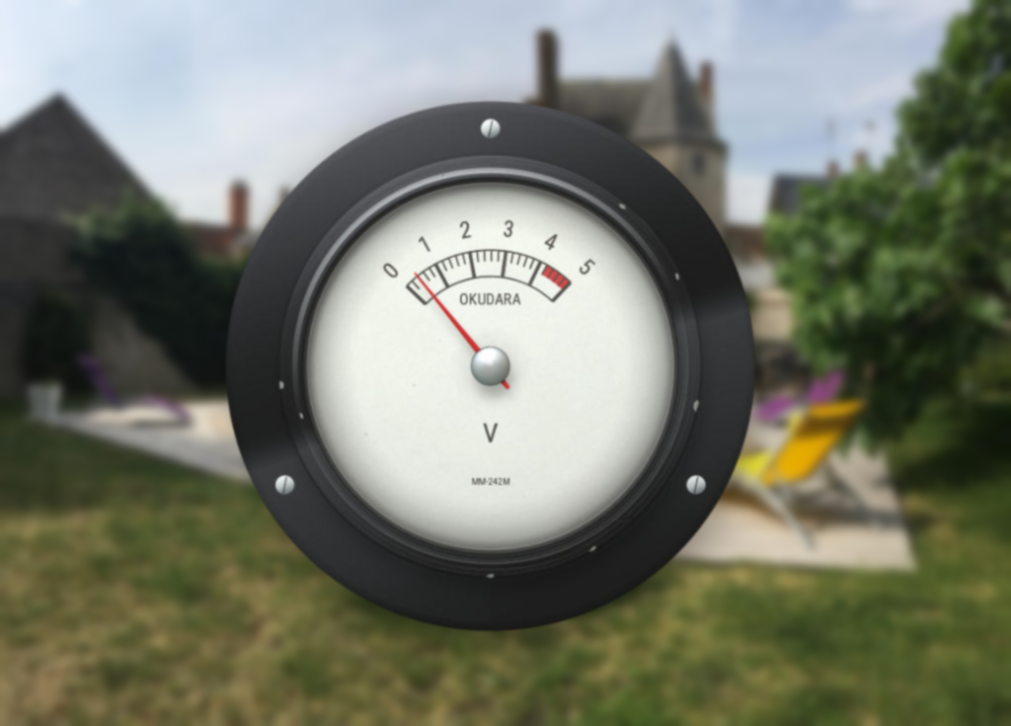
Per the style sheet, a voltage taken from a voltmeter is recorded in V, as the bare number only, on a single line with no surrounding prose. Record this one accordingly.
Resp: 0.4
